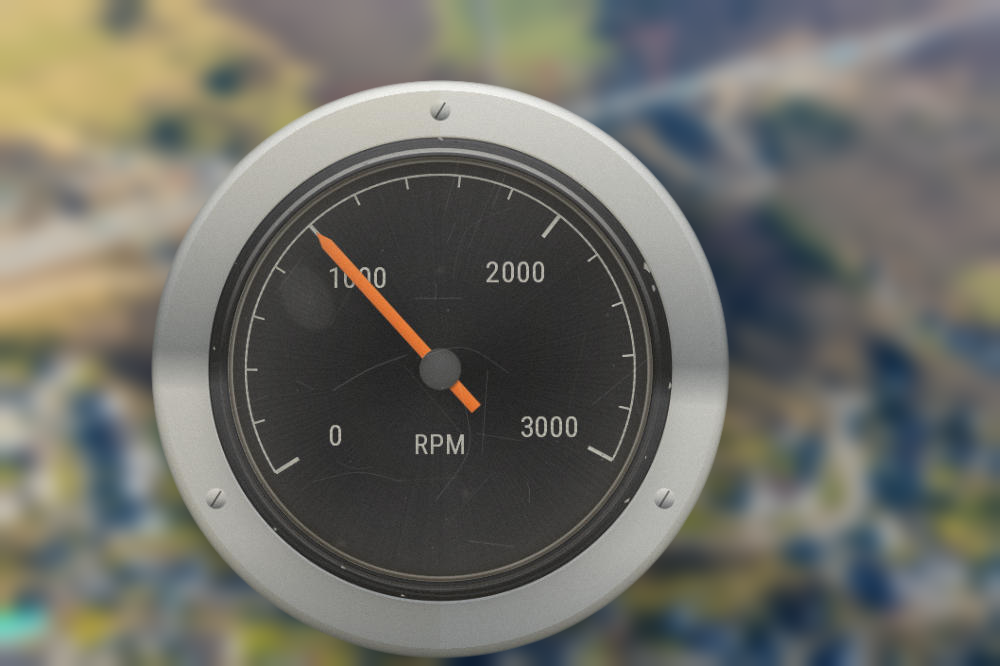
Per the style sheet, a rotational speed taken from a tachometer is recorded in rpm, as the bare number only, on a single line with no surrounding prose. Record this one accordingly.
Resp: 1000
